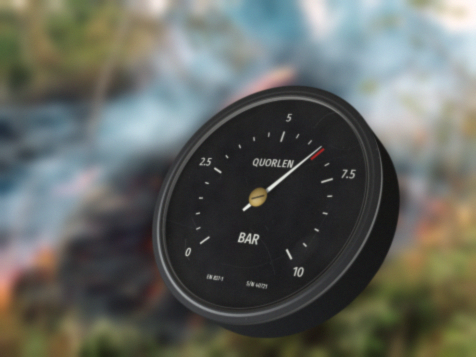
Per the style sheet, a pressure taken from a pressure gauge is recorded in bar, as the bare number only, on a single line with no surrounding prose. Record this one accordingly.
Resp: 6.5
